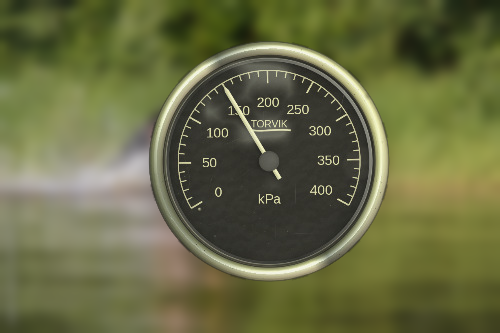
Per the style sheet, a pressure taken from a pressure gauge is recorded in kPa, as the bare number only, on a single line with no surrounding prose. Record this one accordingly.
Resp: 150
